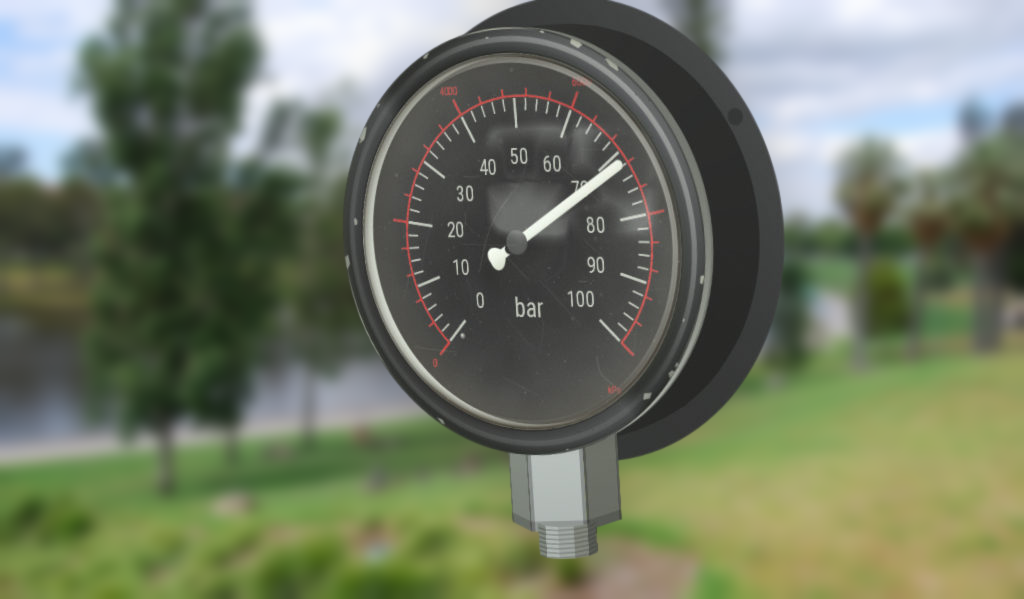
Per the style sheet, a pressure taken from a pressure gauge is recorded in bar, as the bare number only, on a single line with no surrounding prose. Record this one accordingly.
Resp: 72
